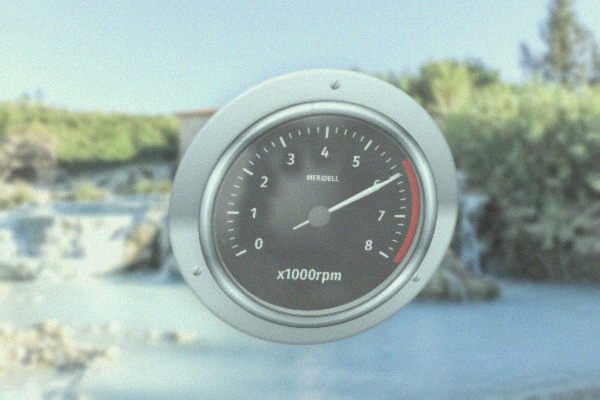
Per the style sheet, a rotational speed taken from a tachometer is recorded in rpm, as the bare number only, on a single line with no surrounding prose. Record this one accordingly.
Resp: 6000
